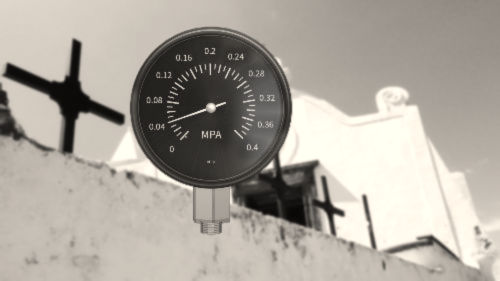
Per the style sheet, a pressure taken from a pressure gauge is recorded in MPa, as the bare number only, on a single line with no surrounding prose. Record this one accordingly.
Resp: 0.04
